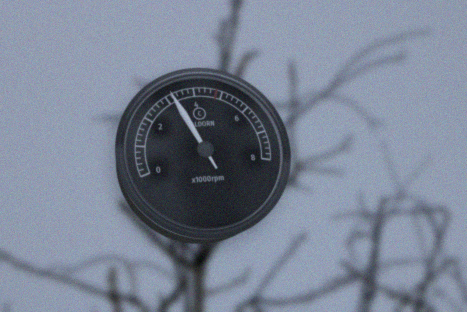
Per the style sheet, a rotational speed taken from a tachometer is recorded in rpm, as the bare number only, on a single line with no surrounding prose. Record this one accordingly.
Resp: 3200
